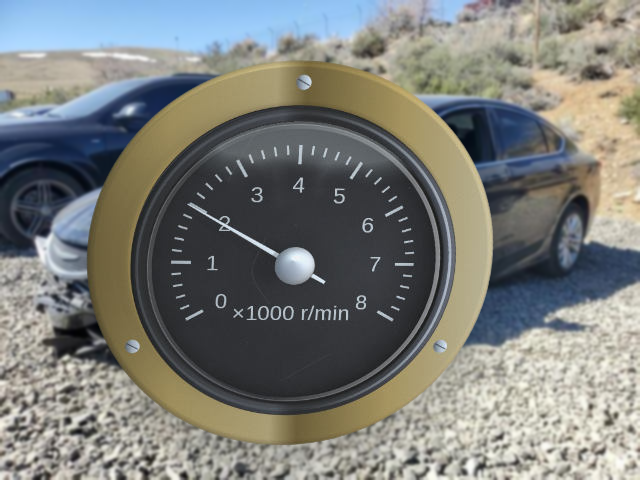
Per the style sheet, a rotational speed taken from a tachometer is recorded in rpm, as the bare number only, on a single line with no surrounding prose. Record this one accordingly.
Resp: 2000
